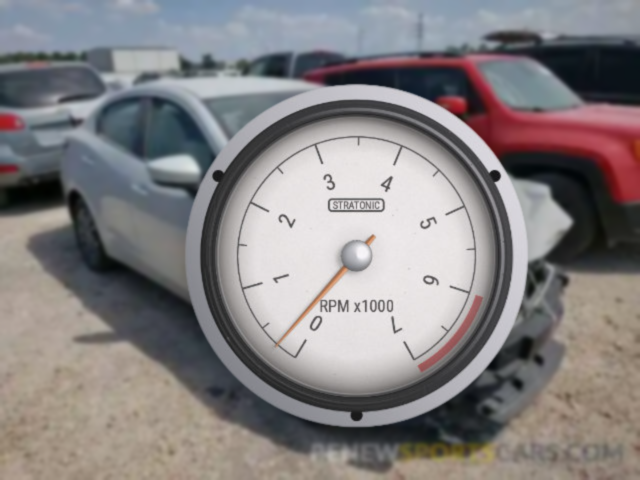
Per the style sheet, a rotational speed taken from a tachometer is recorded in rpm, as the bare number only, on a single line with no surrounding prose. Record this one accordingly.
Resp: 250
